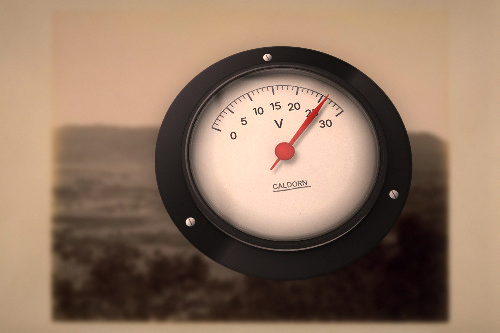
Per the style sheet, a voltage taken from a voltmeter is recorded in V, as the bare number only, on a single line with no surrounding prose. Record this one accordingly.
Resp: 26
